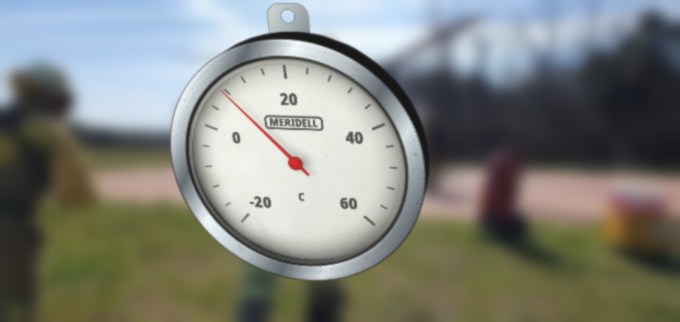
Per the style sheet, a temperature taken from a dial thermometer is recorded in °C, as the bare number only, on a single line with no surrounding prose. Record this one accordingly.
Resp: 8
